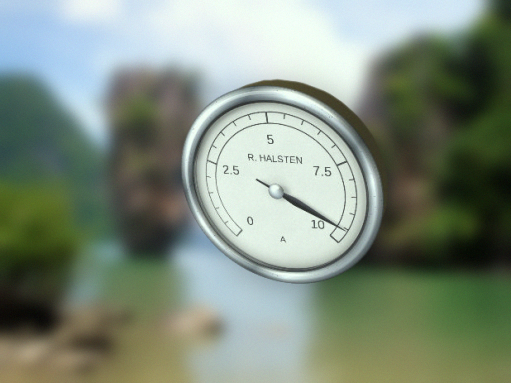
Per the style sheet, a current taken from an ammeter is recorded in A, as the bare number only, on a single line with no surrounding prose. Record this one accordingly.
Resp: 9.5
